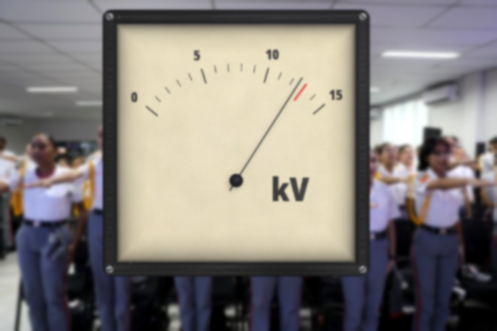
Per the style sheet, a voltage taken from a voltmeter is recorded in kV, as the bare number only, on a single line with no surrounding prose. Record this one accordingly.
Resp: 12.5
